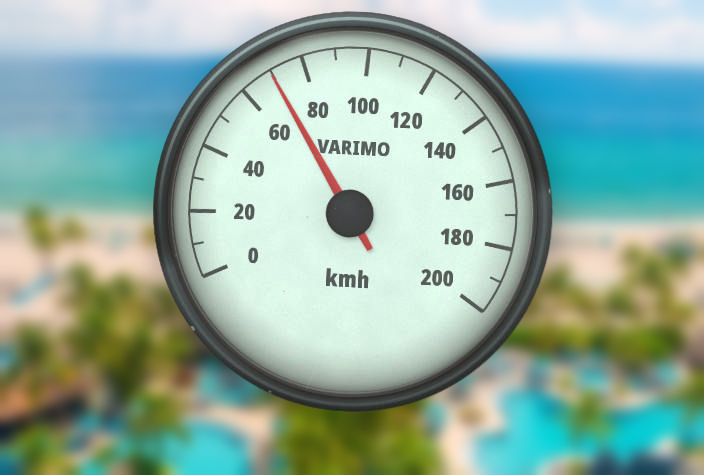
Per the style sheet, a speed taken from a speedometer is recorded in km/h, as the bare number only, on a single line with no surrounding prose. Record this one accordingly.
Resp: 70
